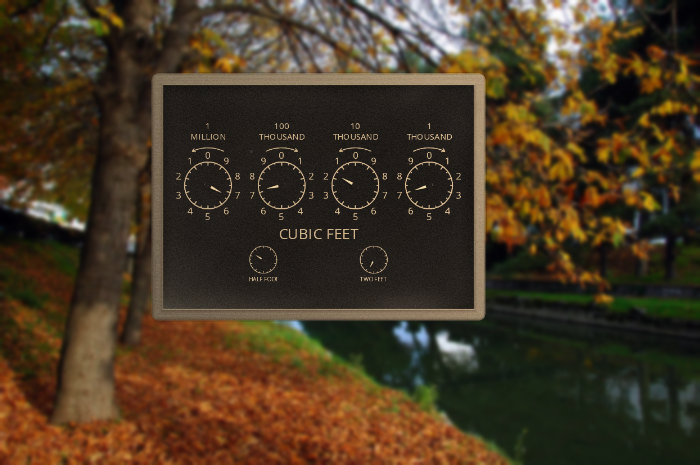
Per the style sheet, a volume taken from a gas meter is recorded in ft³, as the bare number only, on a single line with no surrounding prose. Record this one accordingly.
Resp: 671700
